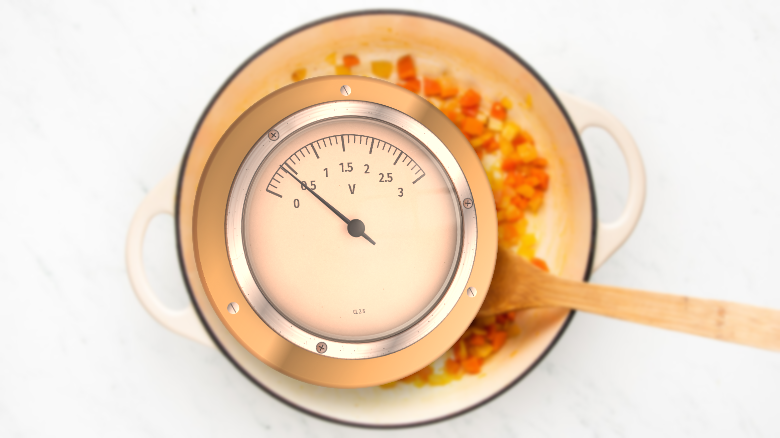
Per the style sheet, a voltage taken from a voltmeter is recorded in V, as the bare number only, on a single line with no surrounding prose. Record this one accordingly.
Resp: 0.4
